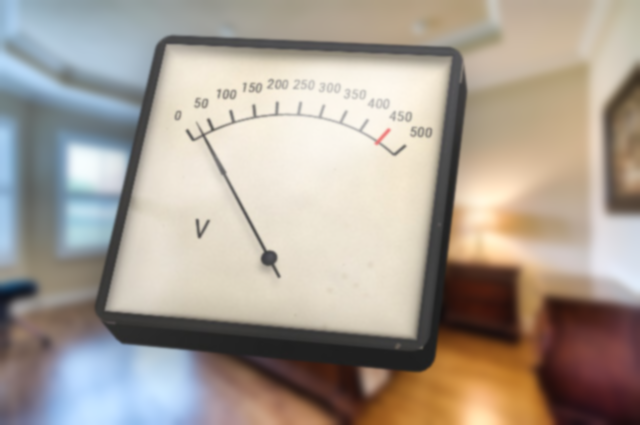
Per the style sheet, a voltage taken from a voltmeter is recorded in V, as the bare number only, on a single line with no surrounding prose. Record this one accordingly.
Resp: 25
